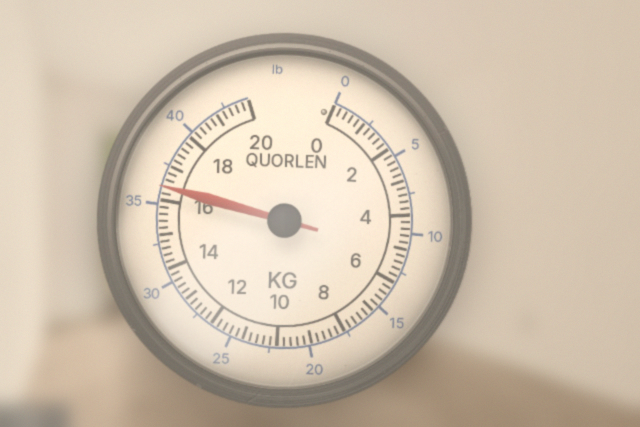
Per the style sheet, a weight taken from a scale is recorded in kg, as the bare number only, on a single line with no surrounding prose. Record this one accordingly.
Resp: 16.4
